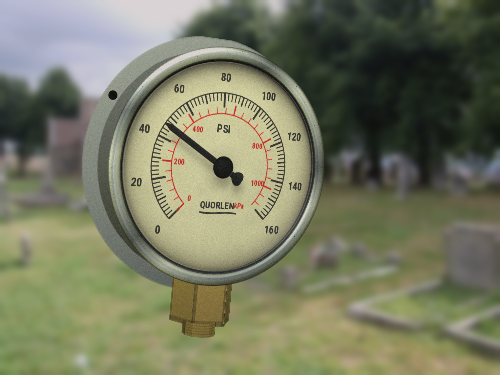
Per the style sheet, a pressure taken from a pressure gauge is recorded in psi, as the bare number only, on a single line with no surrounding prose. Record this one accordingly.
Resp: 46
